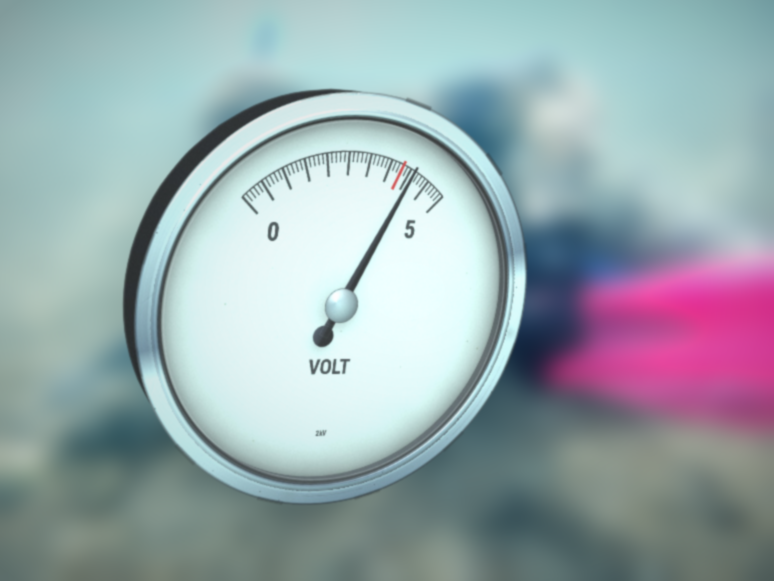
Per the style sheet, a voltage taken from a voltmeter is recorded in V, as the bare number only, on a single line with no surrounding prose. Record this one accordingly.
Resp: 4
